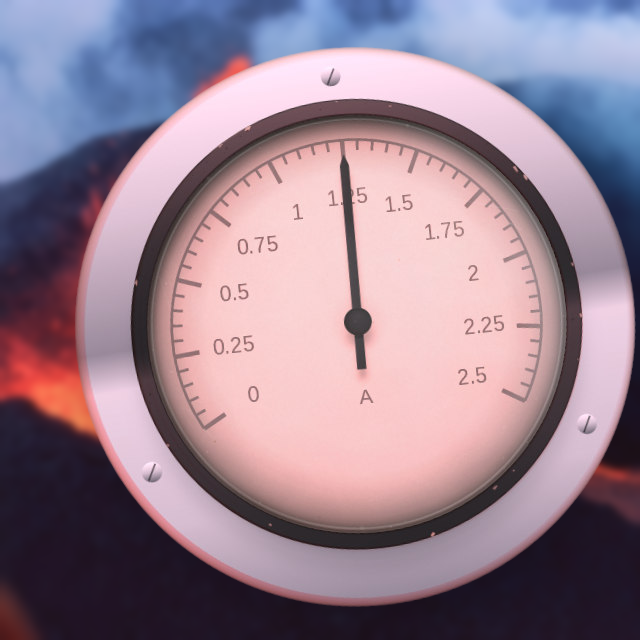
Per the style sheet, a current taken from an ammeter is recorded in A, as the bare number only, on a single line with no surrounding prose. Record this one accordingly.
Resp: 1.25
